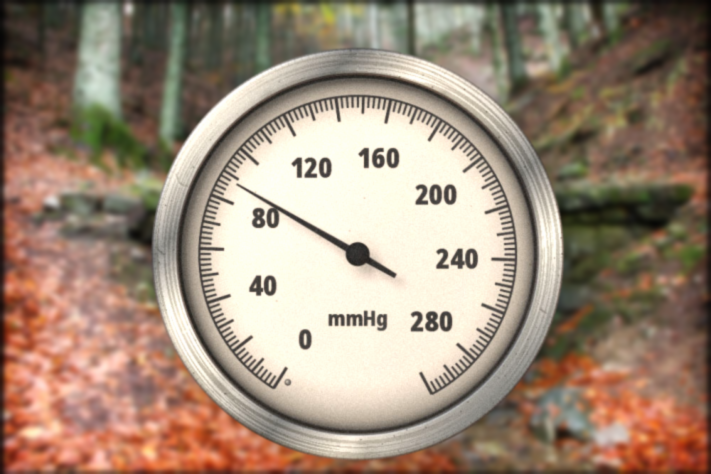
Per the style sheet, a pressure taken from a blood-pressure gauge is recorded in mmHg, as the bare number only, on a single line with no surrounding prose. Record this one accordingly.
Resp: 88
